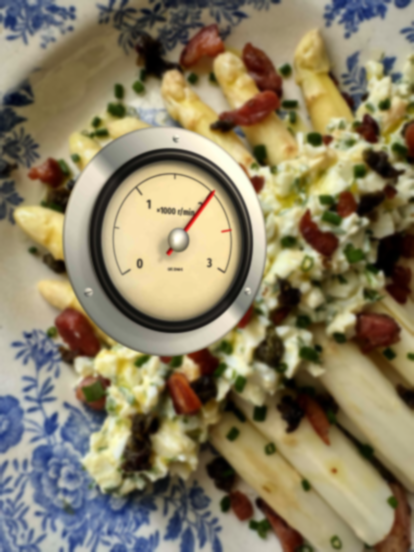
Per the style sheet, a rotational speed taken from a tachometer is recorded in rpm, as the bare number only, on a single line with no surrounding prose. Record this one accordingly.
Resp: 2000
